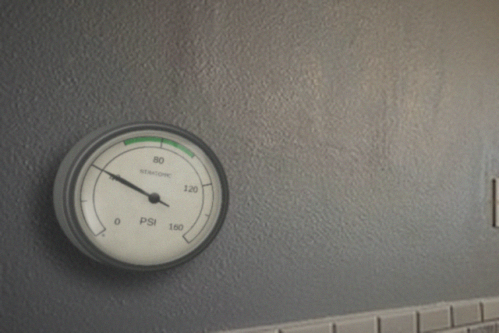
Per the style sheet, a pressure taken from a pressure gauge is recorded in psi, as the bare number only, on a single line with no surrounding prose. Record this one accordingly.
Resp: 40
